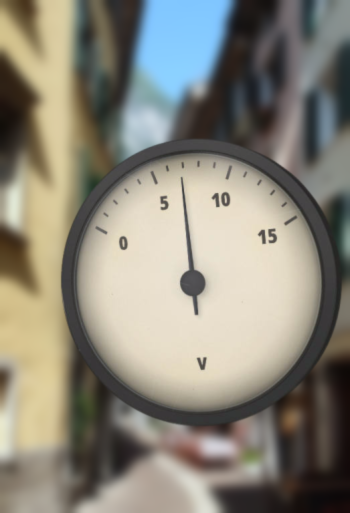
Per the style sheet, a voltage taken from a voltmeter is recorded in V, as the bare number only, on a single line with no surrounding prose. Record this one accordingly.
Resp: 7
